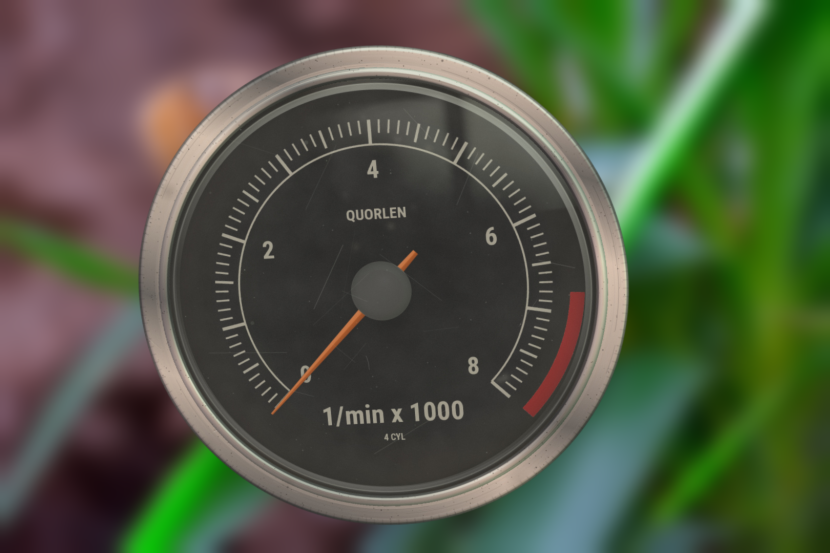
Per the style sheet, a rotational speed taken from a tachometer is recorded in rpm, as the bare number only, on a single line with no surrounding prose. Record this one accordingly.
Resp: 0
